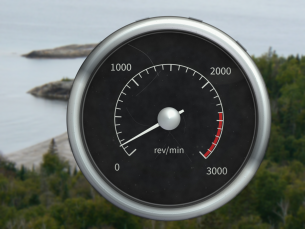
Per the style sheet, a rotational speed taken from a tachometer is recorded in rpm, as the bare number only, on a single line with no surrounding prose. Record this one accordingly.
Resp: 150
